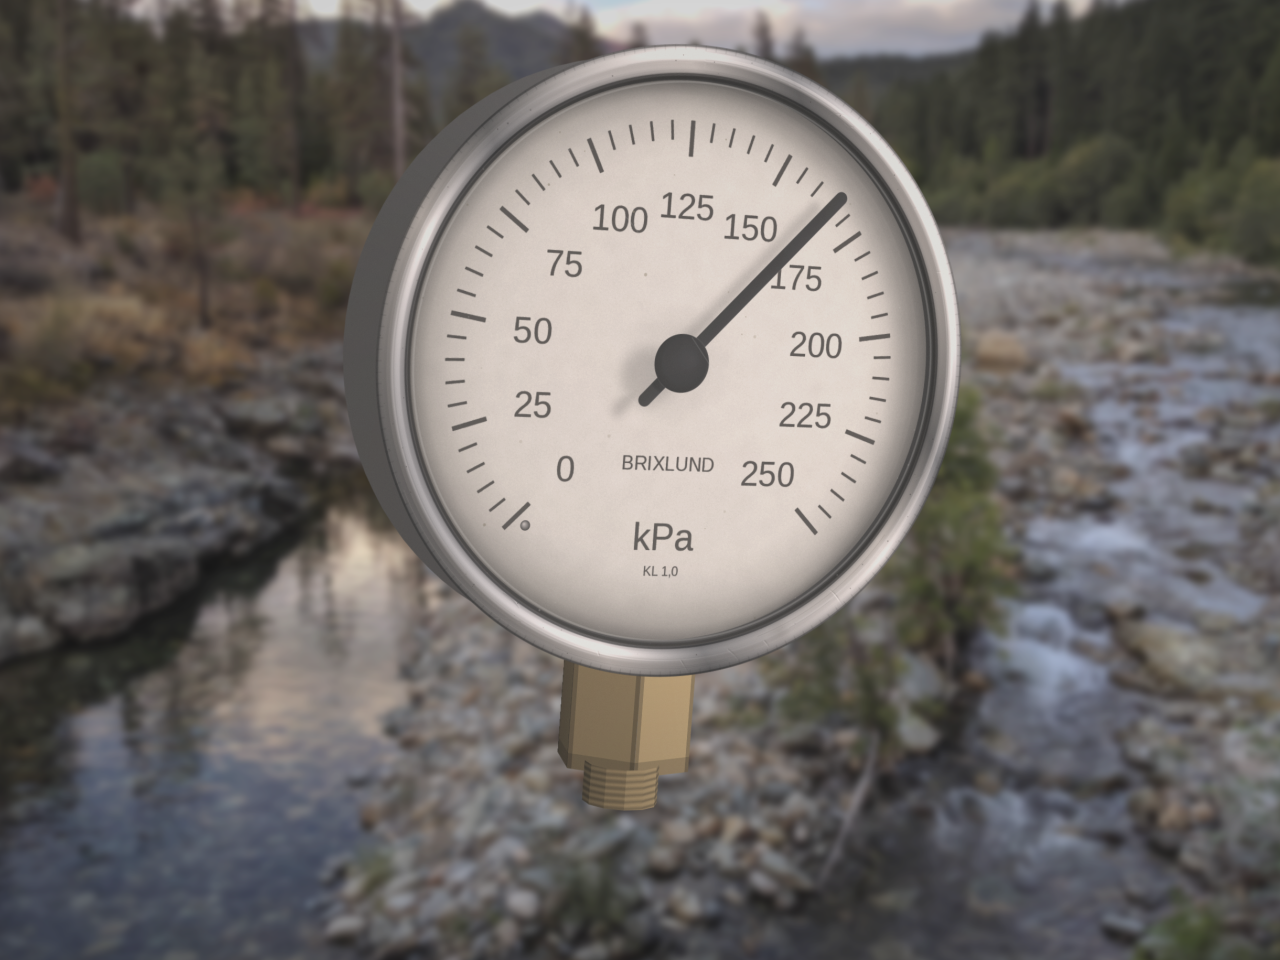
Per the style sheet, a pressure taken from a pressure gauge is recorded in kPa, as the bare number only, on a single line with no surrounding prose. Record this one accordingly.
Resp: 165
